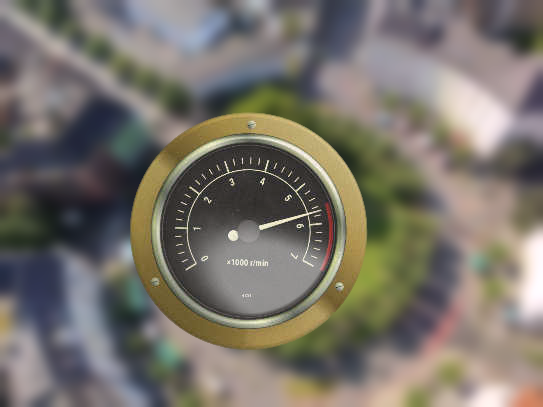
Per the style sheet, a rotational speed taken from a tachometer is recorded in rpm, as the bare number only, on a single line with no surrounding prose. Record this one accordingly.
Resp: 5700
